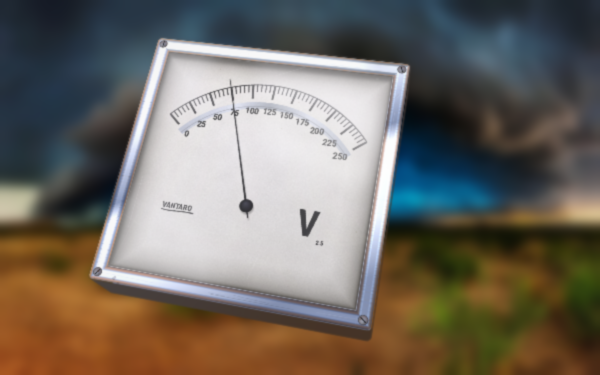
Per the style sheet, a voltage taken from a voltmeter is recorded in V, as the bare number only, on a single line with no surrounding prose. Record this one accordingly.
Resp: 75
